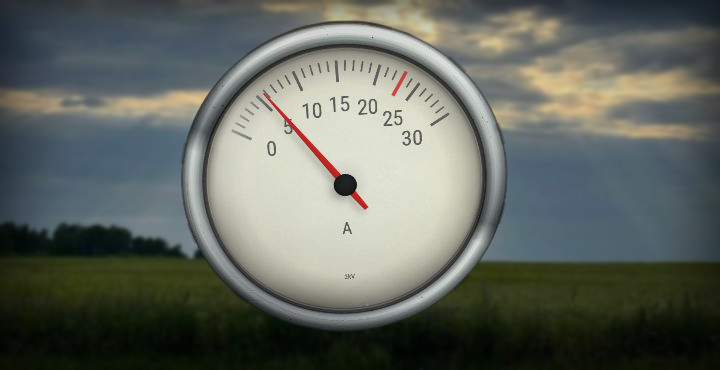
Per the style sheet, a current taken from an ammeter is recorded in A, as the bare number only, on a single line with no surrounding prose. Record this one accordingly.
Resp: 6
